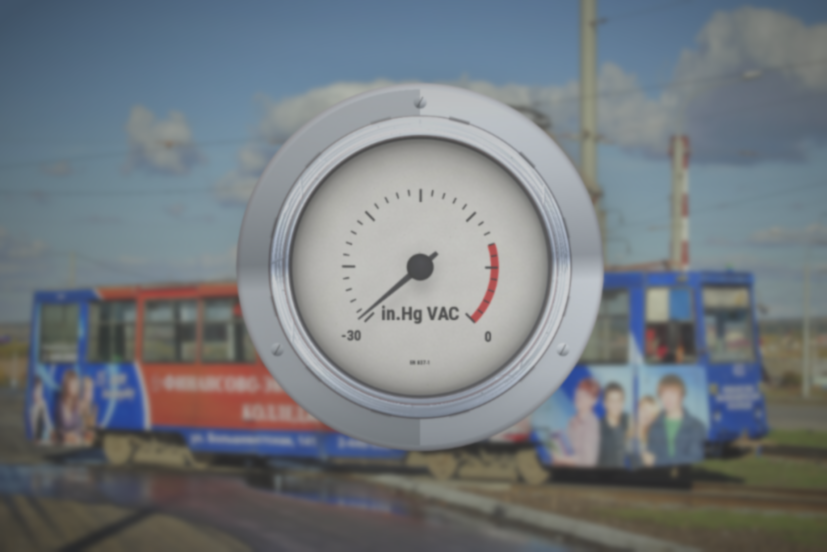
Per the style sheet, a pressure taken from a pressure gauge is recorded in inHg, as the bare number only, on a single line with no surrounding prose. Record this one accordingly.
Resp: -29.5
